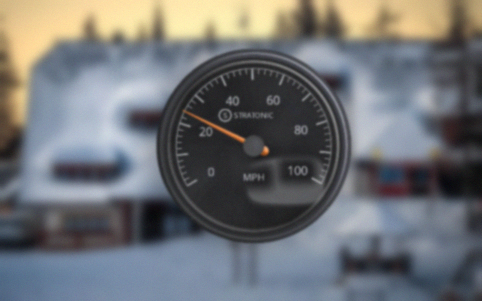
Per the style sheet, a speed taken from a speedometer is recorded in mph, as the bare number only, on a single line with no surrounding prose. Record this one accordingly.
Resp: 24
